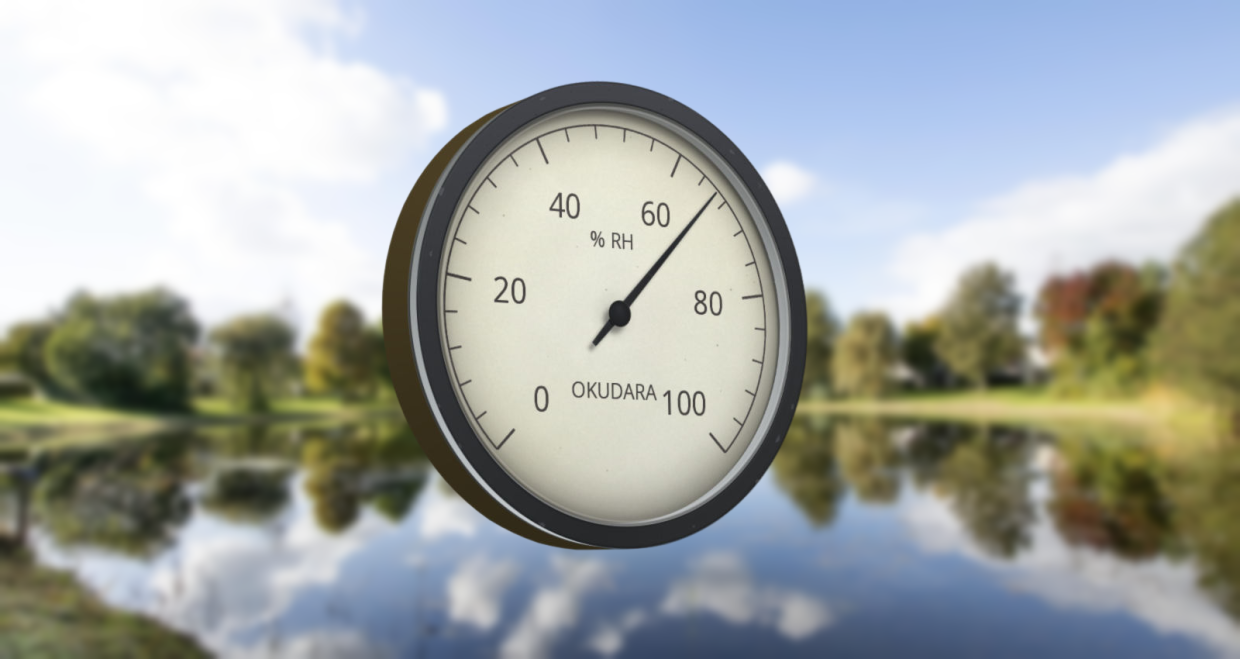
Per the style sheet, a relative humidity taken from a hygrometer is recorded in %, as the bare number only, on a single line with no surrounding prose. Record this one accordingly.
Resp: 66
